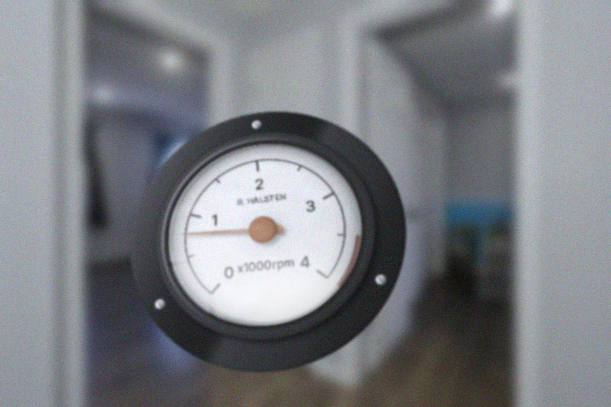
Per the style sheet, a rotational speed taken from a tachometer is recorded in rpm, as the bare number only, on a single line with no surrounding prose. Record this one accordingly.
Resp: 750
